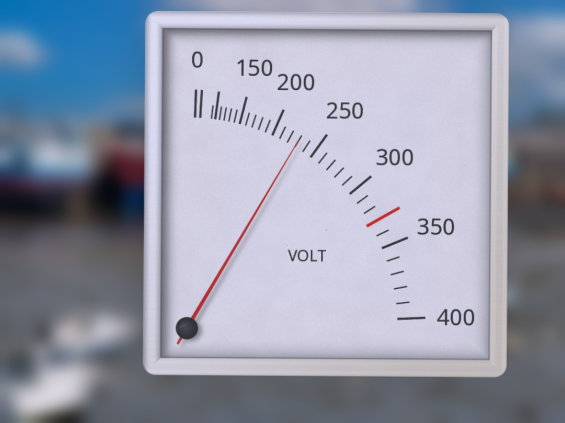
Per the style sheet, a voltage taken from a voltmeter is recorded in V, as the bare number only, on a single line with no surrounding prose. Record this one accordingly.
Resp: 230
